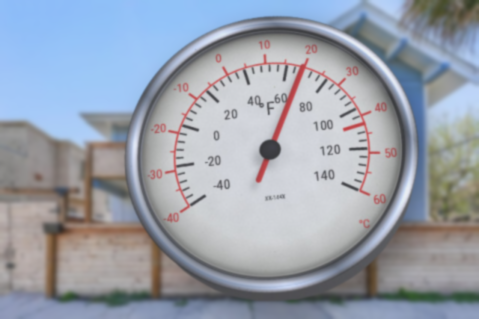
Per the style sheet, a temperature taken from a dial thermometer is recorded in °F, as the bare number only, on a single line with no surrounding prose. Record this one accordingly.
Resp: 68
